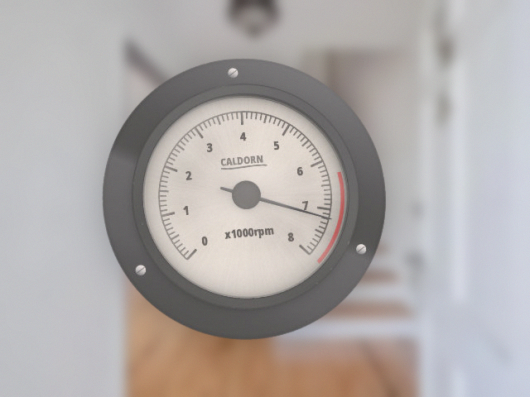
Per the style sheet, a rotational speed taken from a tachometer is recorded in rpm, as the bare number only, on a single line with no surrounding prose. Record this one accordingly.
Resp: 7200
